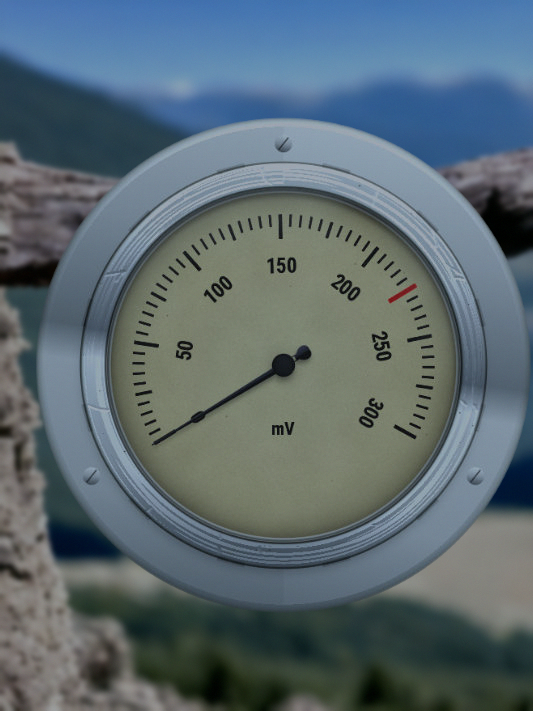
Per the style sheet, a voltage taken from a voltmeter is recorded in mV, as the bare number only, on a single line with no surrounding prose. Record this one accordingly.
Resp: 0
